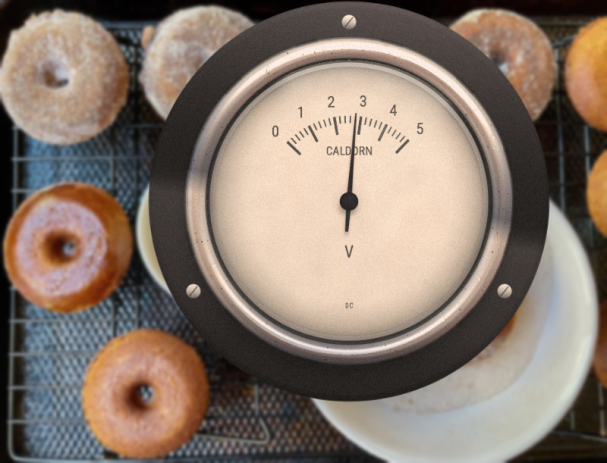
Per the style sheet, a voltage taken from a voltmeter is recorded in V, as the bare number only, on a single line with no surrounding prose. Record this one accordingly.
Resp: 2.8
